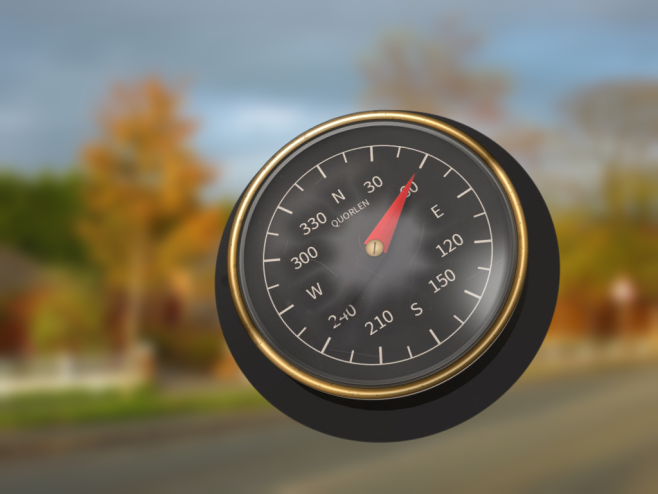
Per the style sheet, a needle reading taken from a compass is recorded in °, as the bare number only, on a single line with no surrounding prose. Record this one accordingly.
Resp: 60
